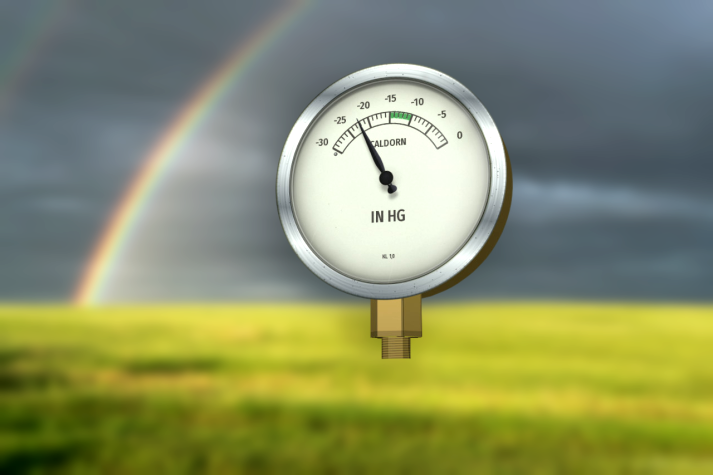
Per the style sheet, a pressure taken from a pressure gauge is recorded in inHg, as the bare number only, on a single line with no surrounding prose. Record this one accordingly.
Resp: -22
